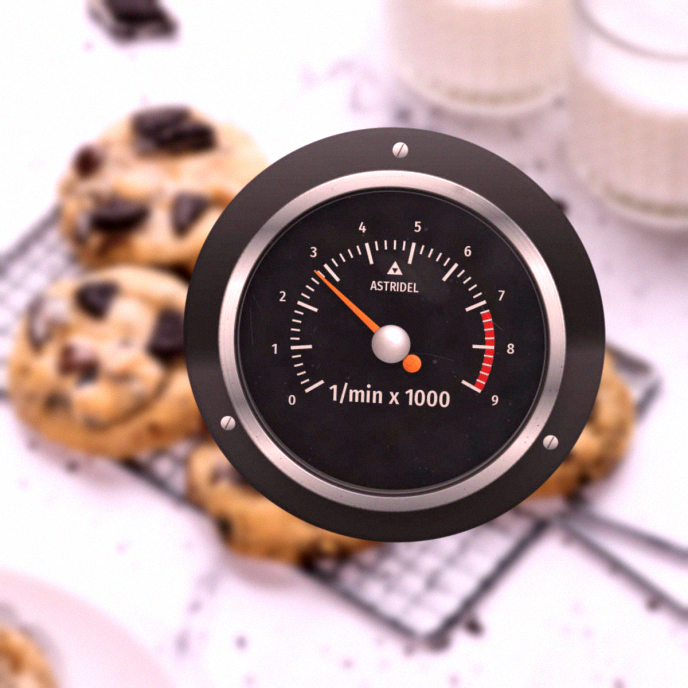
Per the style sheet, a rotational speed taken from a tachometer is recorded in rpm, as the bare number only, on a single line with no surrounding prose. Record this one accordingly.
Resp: 2800
